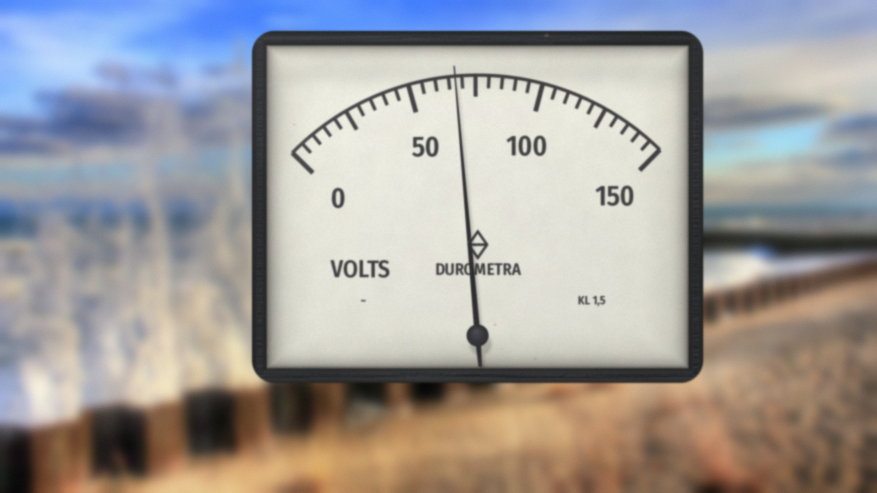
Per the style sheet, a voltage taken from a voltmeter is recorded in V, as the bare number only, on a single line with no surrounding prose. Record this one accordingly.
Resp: 67.5
